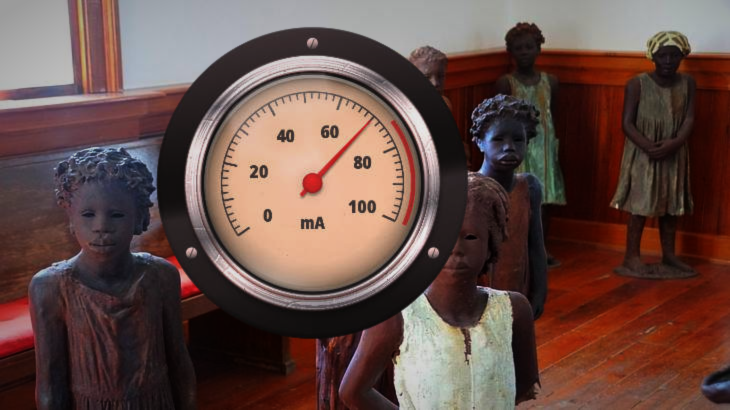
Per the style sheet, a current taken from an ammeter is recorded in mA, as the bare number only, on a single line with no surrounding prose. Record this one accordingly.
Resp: 70
